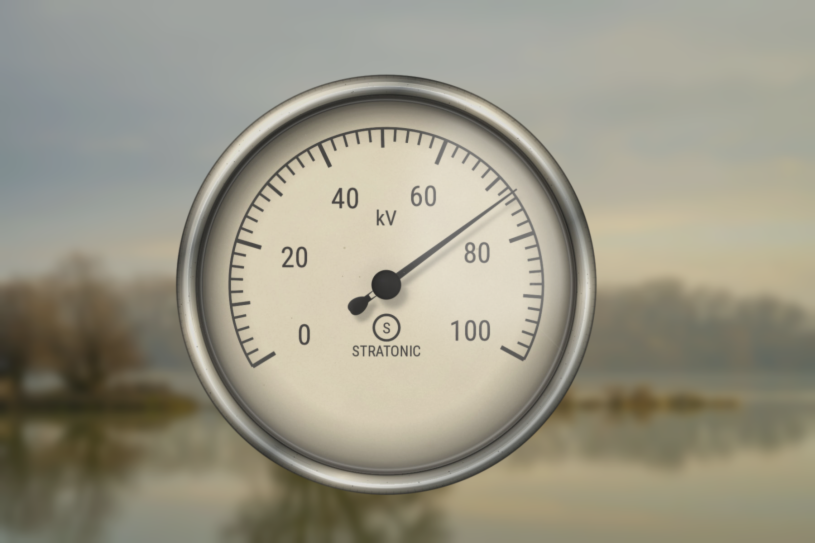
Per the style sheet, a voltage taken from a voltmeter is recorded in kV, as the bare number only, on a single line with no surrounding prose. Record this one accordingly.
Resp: 73
